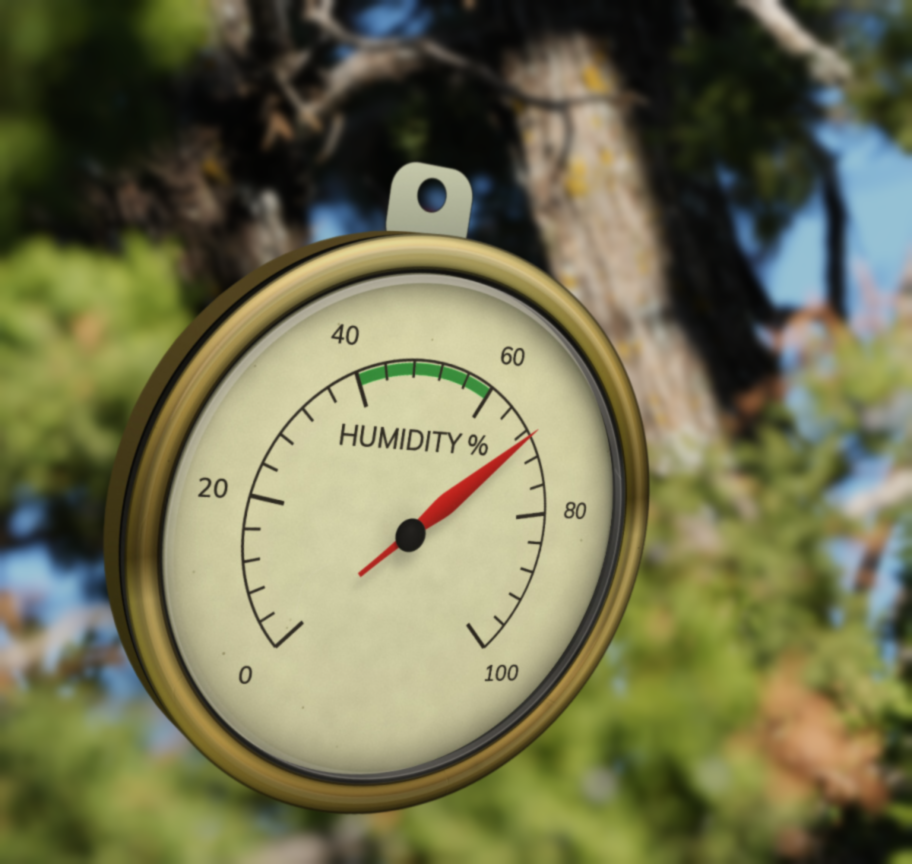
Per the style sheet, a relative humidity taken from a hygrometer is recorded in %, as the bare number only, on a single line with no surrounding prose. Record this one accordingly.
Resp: 68
